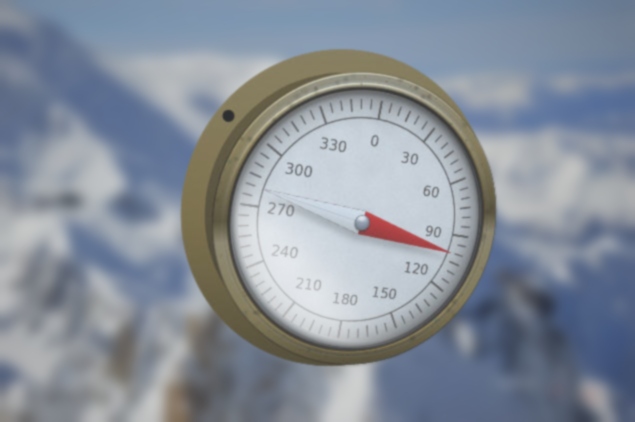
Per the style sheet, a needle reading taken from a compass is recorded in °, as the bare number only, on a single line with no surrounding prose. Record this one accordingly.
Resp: 100
